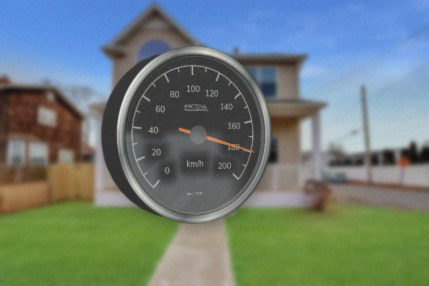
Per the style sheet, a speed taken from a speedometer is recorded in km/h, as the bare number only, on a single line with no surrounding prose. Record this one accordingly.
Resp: 180
